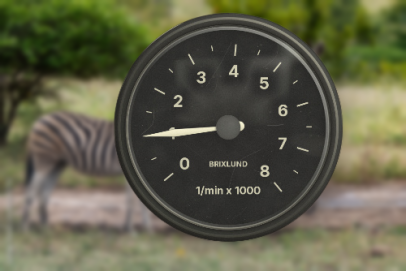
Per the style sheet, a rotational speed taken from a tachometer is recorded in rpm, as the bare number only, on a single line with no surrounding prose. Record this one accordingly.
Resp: 1000
